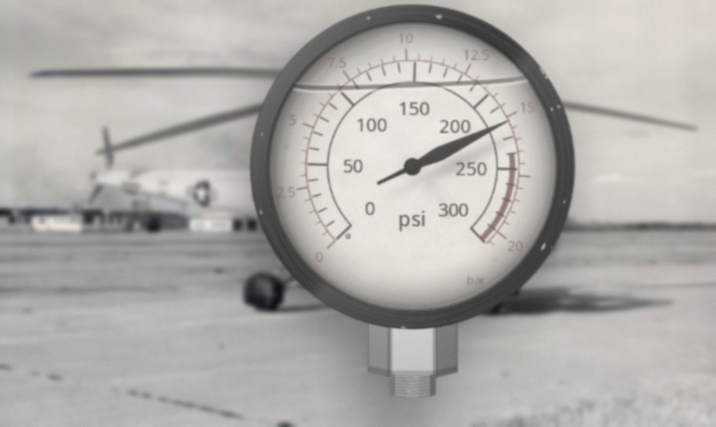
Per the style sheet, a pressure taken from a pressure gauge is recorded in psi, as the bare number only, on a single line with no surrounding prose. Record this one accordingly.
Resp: 220
